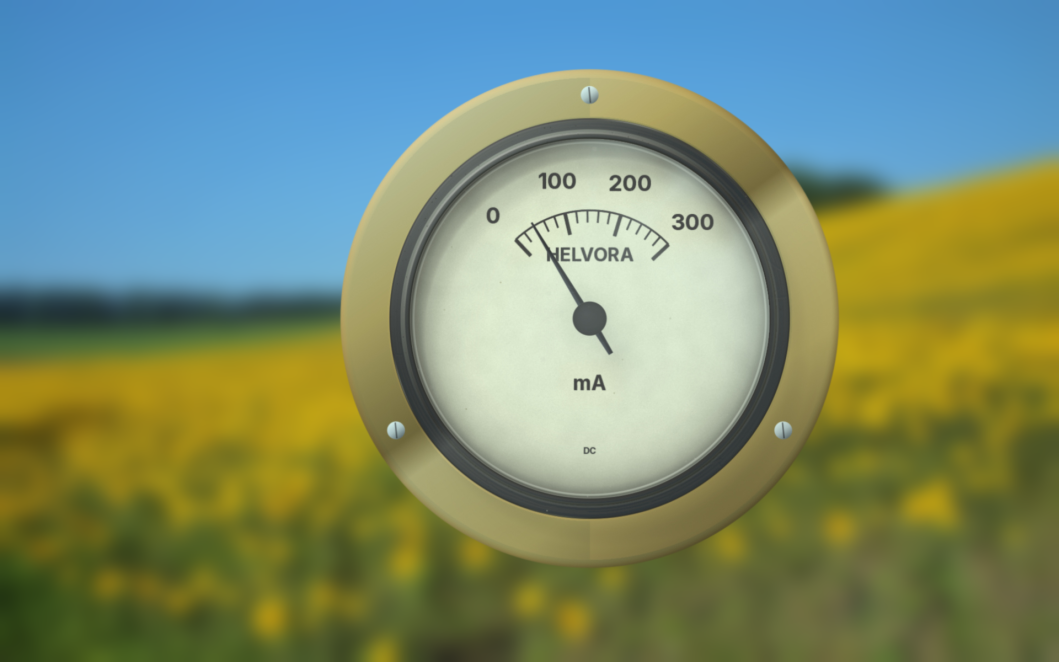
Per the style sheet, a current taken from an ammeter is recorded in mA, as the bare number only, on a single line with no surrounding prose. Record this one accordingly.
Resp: 40
